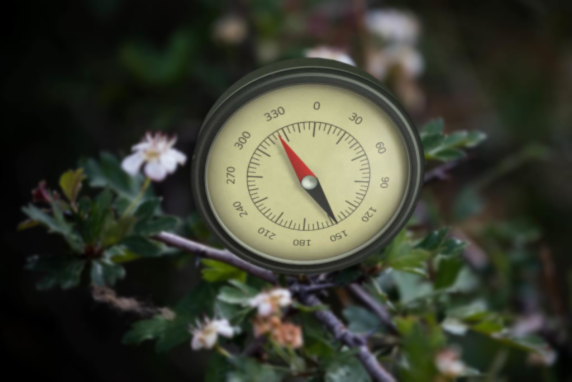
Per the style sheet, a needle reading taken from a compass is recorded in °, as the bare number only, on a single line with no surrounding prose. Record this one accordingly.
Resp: 325
